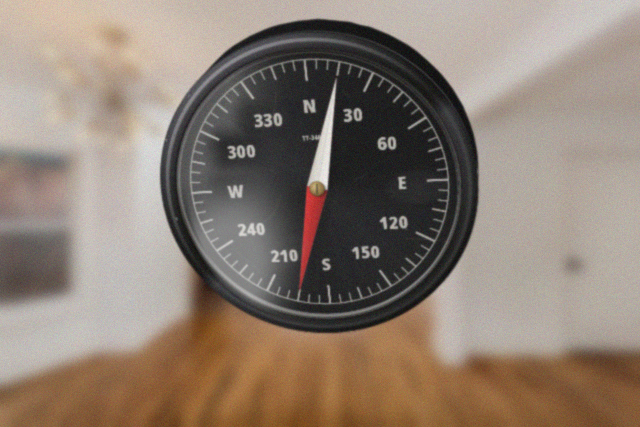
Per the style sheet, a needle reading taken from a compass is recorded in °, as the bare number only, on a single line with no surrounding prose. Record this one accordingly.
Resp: 195
